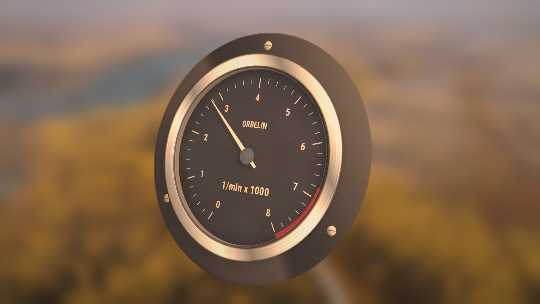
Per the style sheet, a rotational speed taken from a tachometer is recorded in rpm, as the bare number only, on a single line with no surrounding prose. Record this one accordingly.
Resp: 2800
